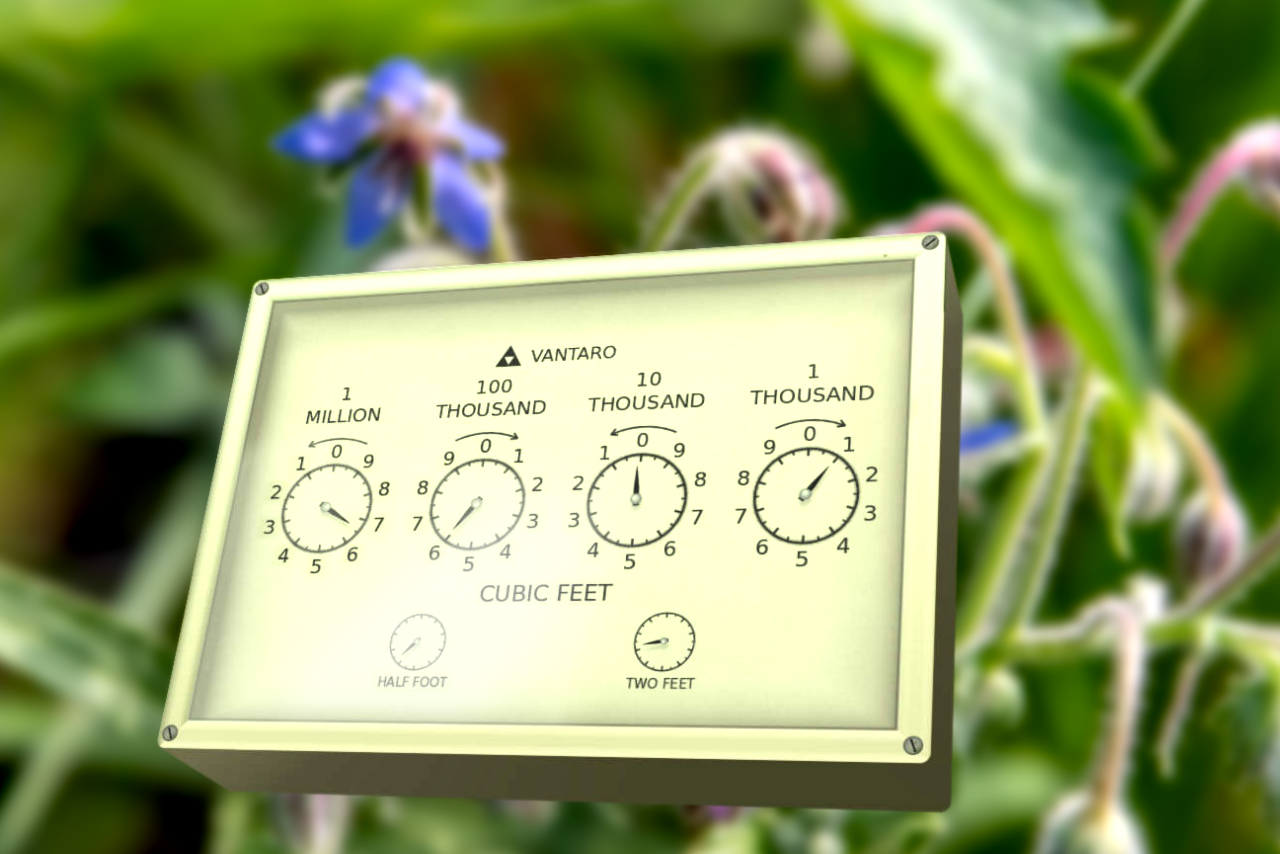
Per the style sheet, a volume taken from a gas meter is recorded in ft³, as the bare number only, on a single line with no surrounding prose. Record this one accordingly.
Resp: 660100
